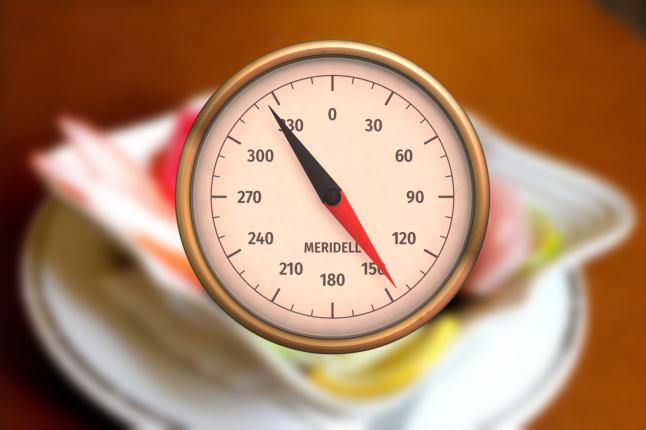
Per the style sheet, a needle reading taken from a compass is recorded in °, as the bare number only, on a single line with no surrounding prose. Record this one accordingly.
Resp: 145
